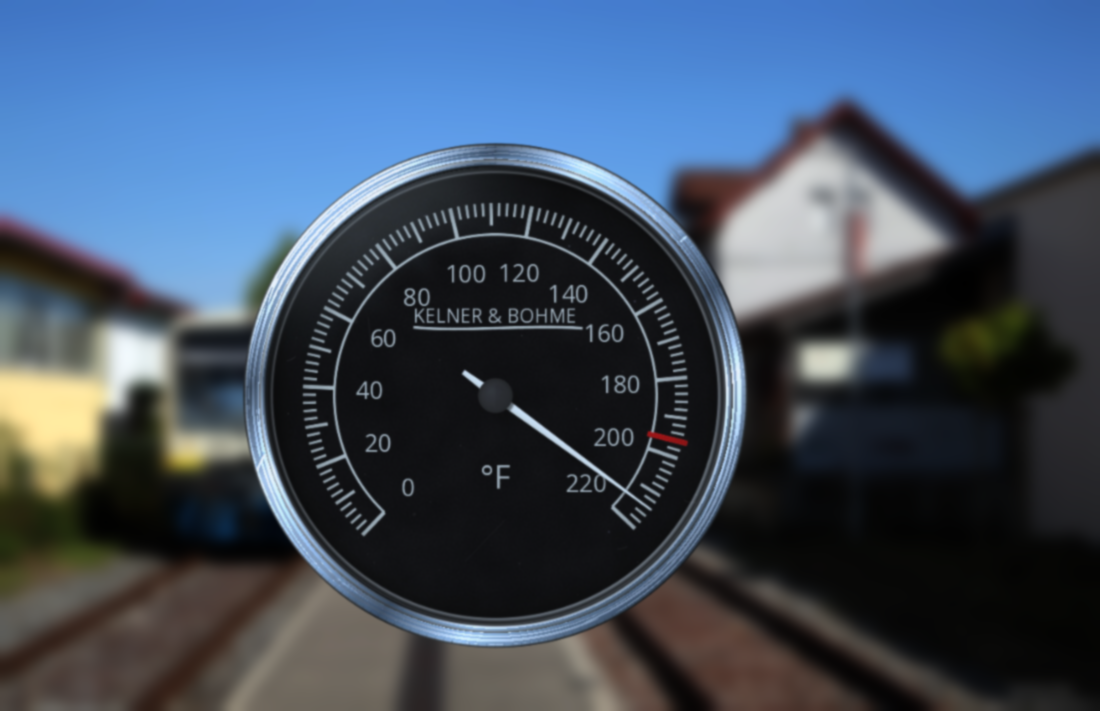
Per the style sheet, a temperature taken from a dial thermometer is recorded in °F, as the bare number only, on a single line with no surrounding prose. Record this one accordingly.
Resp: 214
